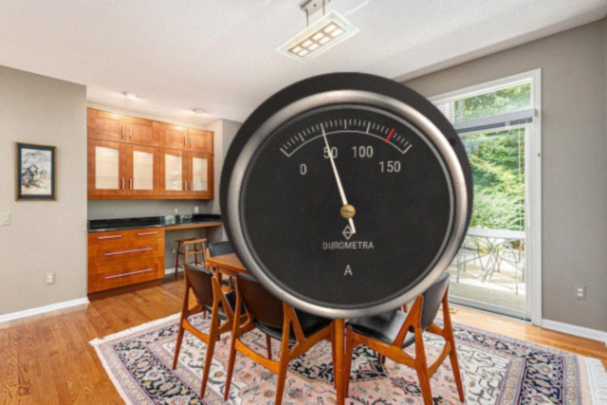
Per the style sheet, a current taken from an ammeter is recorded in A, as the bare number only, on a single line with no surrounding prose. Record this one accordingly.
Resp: 50
